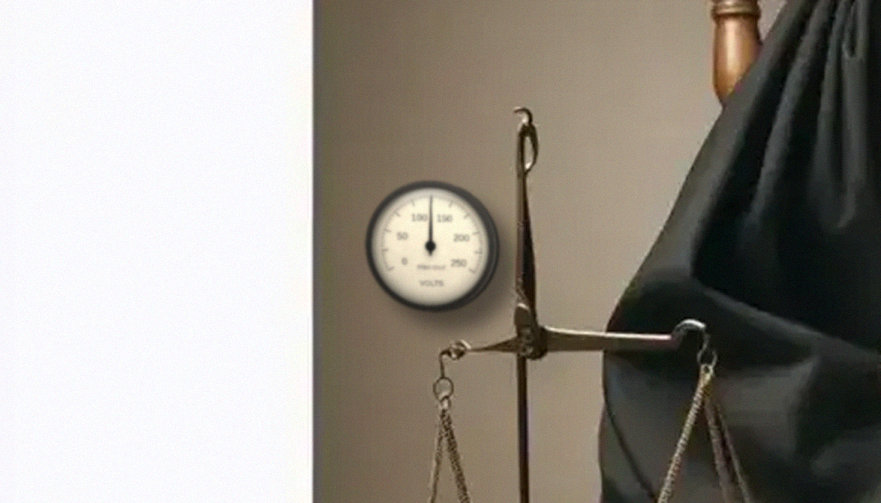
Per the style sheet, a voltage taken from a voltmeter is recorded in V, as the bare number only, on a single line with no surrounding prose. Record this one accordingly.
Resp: 125
